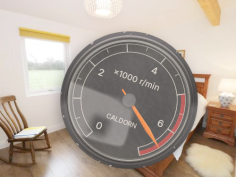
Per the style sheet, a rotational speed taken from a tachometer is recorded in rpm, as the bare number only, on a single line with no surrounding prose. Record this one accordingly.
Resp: 6500
